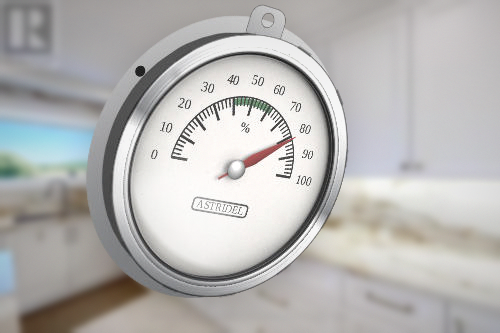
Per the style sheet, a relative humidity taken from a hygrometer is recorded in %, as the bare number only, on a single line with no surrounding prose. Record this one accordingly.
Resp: 80
